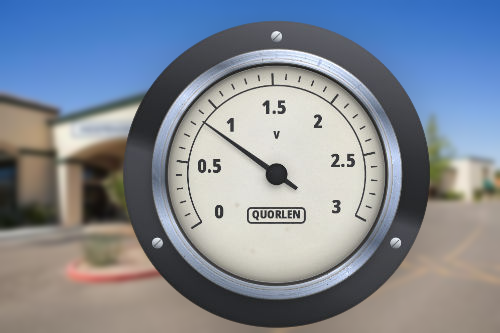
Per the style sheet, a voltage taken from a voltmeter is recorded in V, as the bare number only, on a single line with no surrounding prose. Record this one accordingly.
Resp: 0.85
